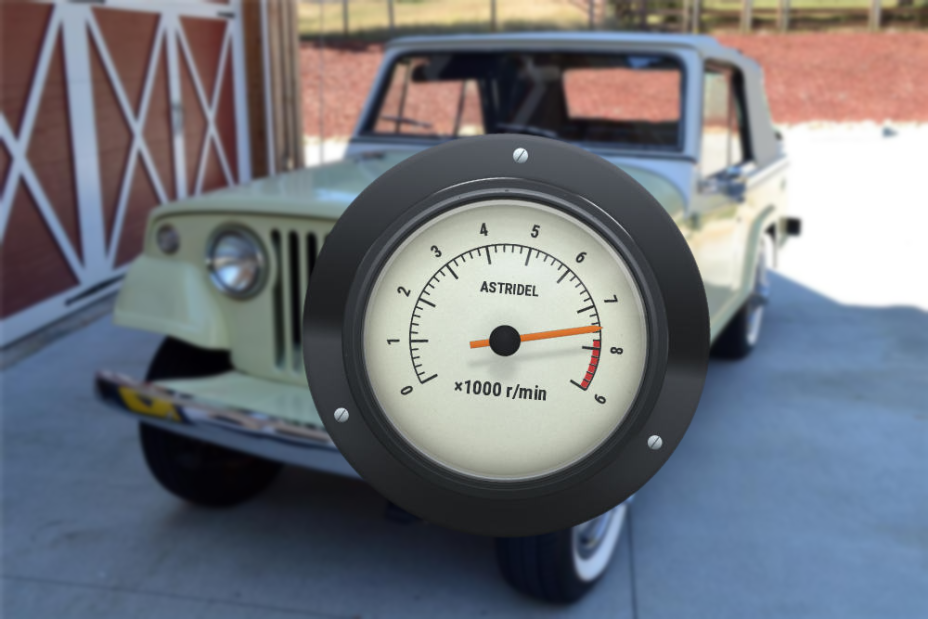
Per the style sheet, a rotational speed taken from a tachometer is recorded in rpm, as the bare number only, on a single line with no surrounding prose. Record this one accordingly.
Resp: 7500
